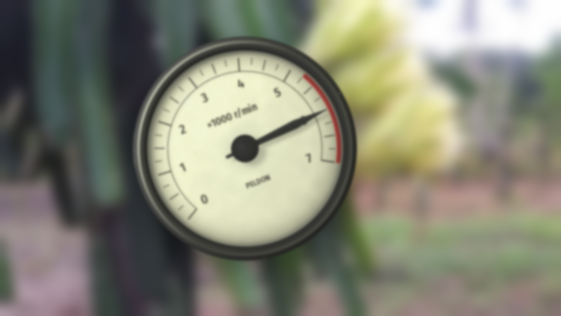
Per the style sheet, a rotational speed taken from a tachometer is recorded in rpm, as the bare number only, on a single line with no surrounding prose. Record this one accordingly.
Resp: 6000
